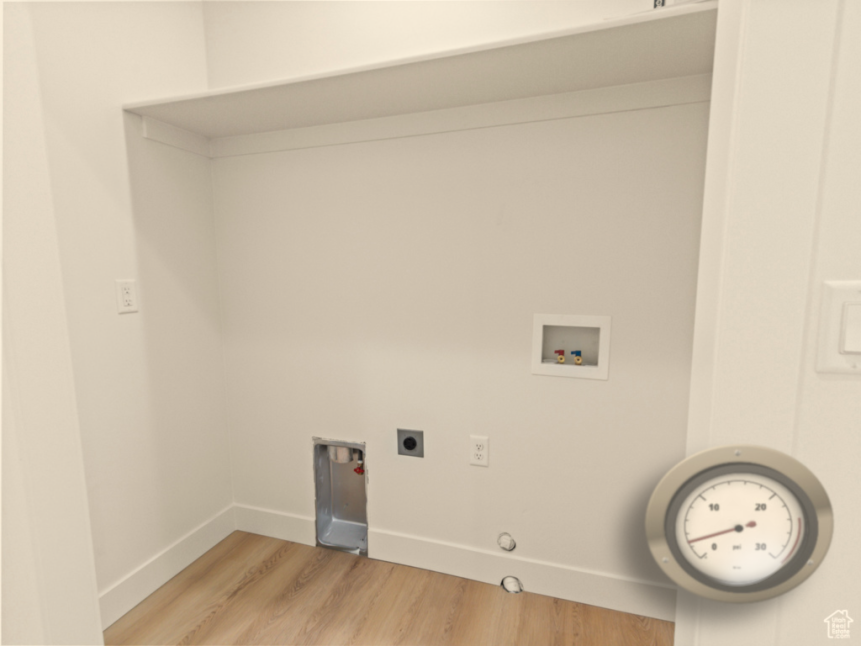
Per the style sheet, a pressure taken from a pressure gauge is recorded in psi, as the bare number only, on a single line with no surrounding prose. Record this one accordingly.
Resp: 3
